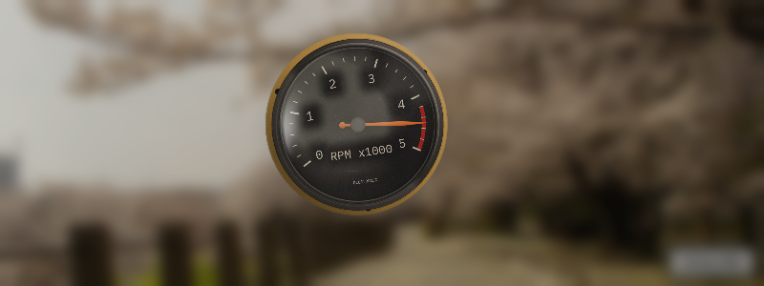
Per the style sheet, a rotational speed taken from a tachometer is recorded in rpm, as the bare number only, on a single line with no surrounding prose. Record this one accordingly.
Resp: 4500
